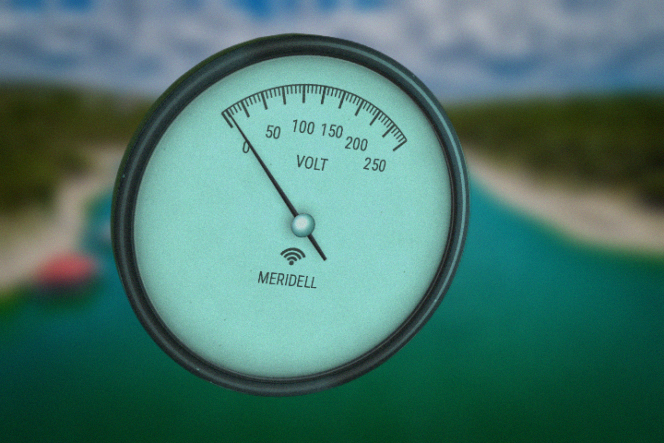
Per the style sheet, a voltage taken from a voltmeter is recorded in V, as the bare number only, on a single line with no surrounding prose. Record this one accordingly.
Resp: 5
